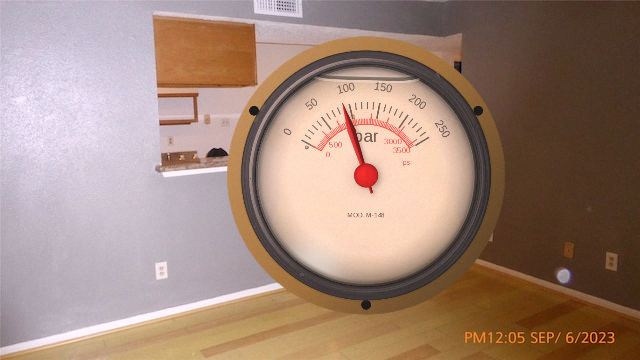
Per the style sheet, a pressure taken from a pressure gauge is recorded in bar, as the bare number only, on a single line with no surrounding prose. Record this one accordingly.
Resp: 90
